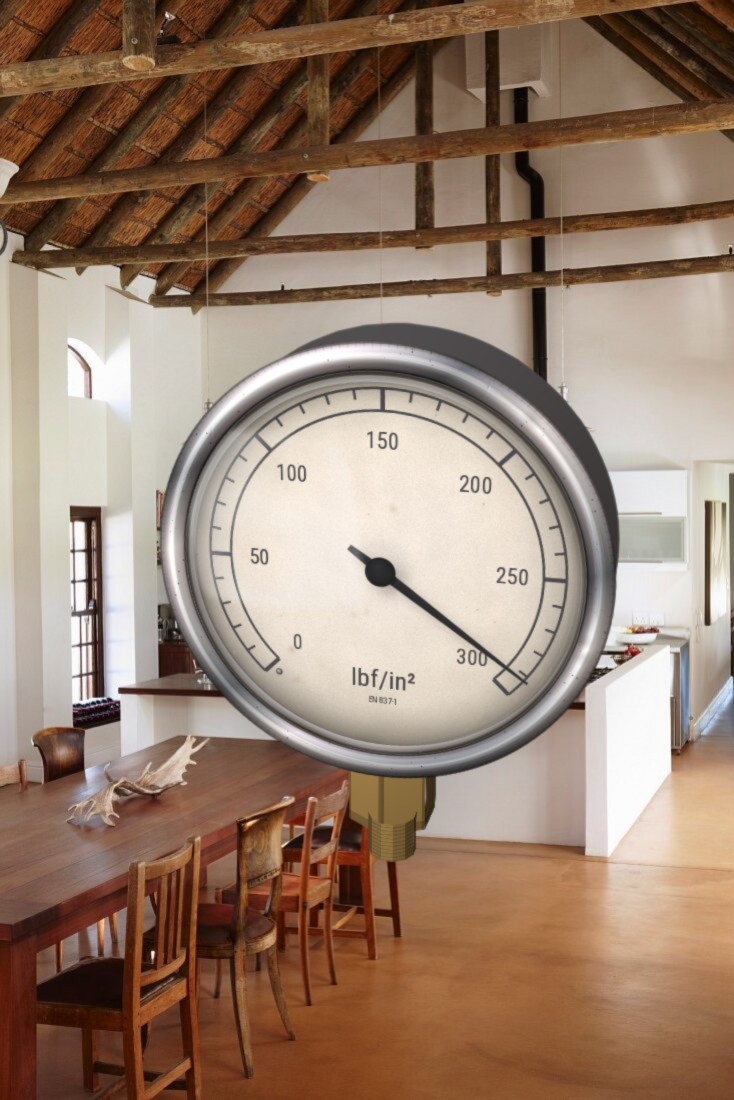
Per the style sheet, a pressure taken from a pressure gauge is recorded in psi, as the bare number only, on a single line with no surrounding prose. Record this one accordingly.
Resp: 290
